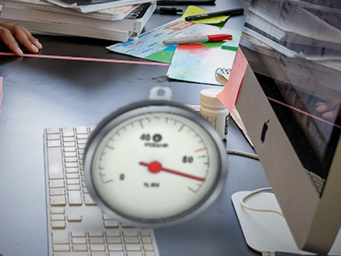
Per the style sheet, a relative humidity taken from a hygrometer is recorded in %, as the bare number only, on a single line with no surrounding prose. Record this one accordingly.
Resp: 92
